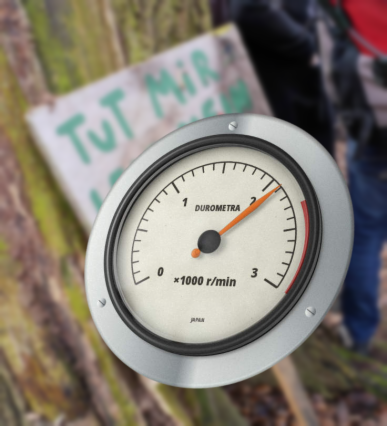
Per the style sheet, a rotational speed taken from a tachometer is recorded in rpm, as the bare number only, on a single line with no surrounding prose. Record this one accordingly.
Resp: 2100
